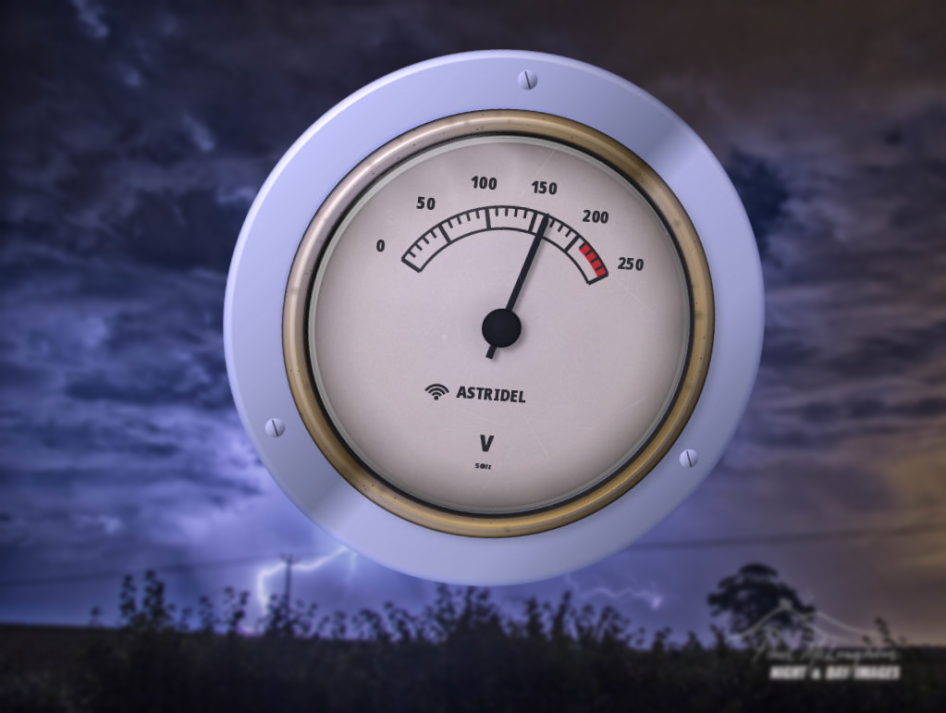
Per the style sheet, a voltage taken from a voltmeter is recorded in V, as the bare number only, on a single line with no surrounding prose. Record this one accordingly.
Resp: 160
